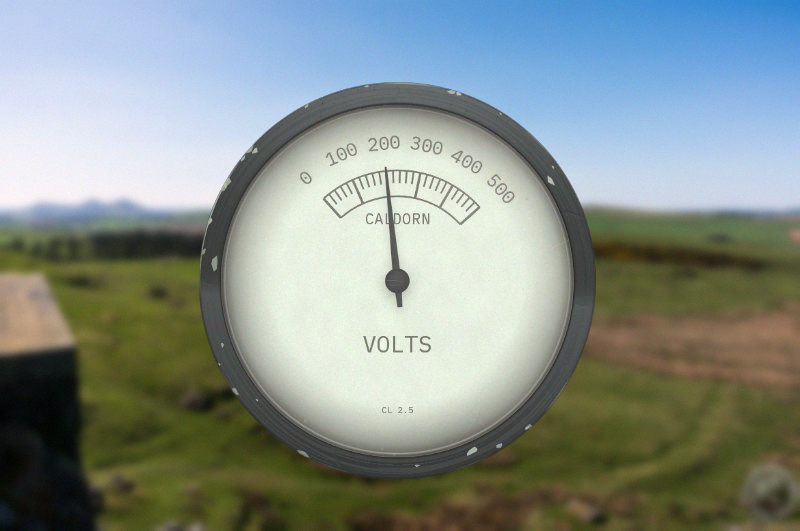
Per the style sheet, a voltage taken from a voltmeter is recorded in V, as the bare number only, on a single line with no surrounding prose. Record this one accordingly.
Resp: 200
